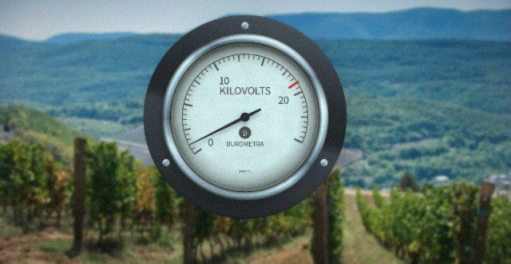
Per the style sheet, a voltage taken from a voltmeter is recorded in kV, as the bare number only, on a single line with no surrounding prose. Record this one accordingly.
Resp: 1
